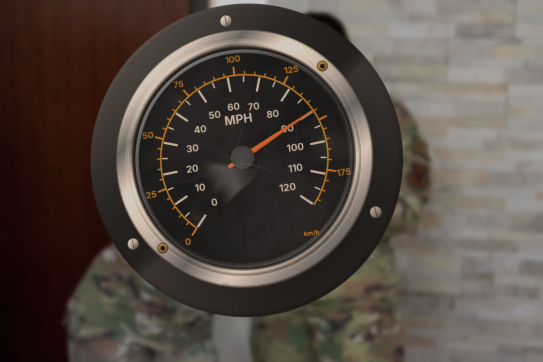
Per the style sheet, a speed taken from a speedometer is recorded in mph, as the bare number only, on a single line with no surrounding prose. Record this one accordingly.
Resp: 90
